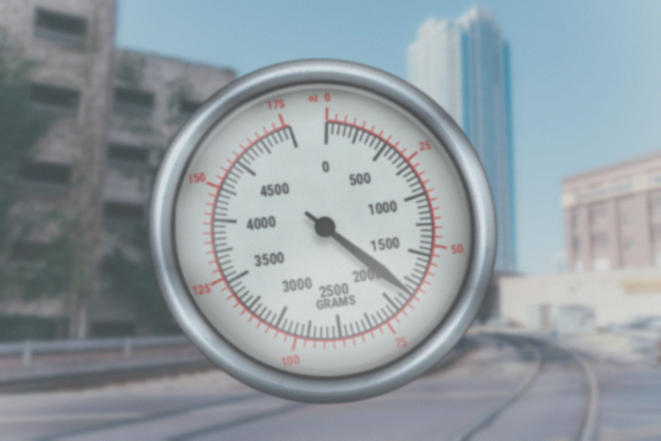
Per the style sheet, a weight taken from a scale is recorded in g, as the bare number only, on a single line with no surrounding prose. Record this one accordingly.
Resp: 1850
